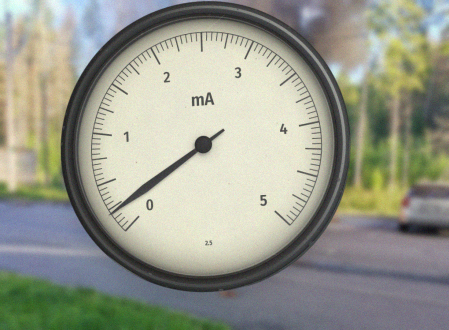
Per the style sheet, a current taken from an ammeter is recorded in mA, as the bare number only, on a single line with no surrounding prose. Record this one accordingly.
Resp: 0.2
